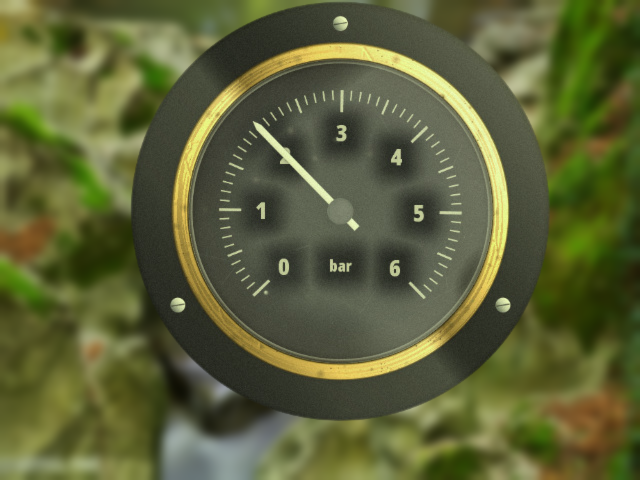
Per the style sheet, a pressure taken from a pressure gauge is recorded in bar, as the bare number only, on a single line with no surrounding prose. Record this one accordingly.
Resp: 2
